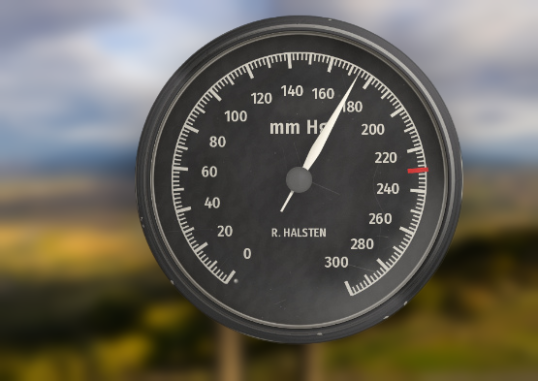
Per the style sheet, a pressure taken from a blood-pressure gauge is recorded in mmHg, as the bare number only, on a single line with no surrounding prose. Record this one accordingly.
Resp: 174
